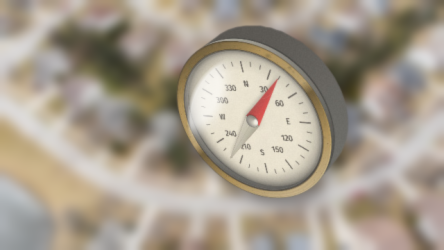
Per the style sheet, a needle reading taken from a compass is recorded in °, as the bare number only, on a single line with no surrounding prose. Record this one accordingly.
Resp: 40
